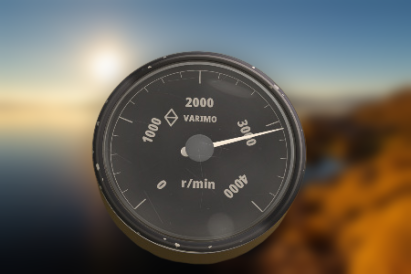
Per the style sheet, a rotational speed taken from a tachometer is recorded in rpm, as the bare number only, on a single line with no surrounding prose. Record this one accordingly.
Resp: 3100
